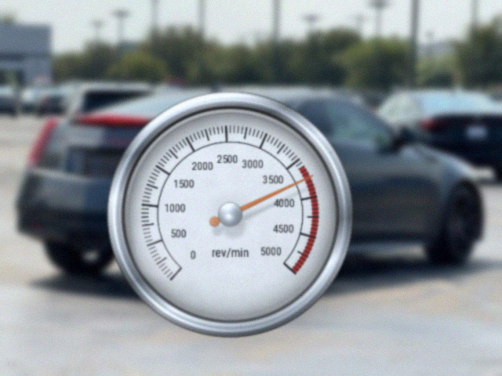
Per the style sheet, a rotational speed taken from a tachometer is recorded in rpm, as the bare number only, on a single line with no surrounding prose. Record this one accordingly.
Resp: 3750
